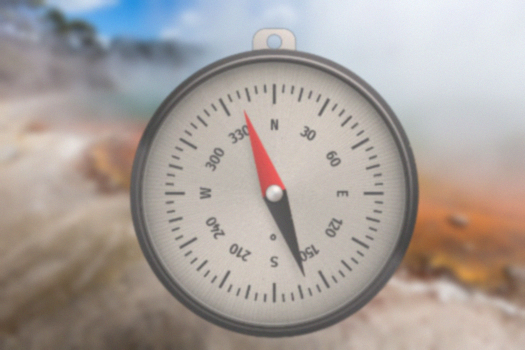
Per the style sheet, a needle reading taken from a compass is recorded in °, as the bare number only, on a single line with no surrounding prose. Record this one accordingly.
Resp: 340
